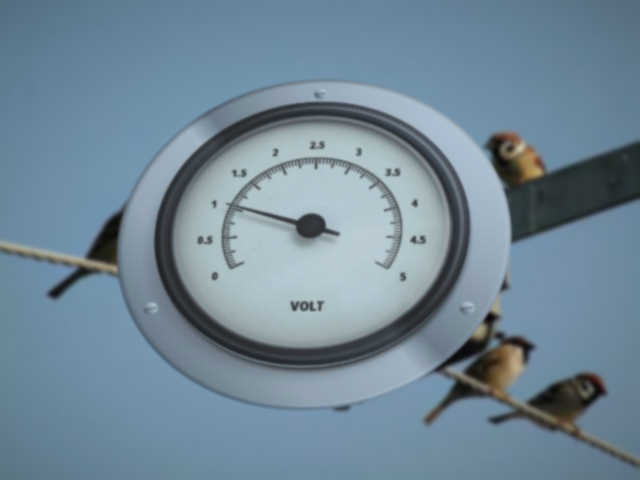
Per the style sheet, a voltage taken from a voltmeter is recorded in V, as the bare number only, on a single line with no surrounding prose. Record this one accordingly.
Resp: 1
